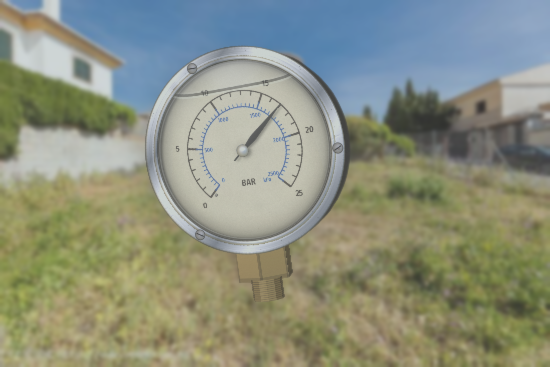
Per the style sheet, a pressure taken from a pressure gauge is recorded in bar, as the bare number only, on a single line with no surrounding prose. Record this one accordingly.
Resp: 17
